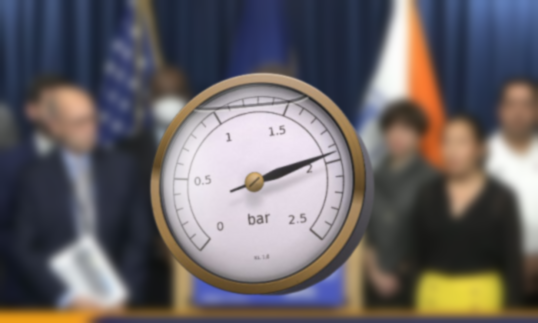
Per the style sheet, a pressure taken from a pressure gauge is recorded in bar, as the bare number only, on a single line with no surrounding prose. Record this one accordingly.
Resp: 1.95
